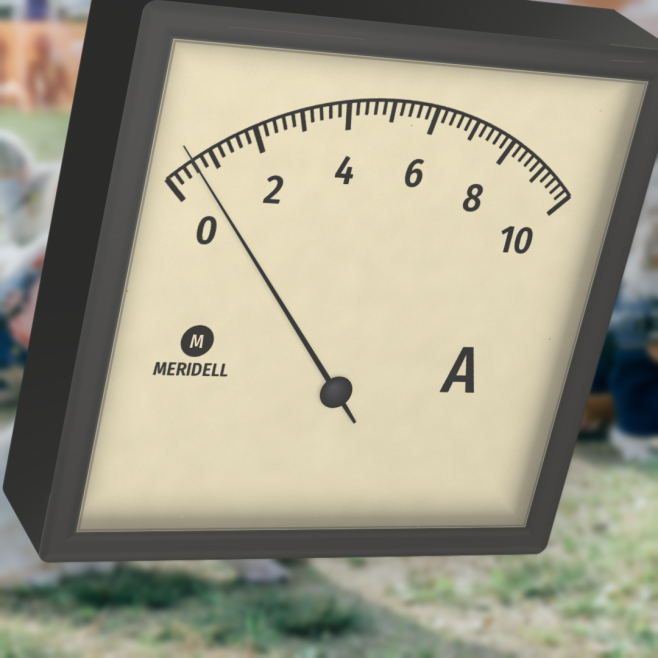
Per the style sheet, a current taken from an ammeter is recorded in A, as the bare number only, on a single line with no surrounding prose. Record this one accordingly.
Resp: 0.6
